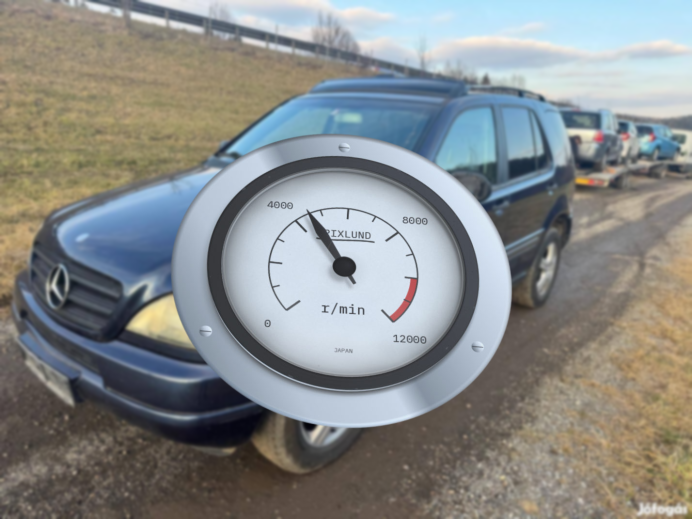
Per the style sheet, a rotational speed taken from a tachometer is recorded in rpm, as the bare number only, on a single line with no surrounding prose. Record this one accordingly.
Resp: 4500
